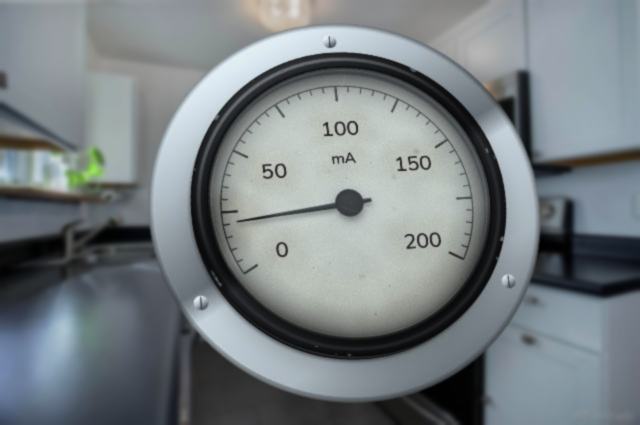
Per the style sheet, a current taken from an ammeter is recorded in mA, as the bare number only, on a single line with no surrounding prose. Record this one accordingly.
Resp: 20
